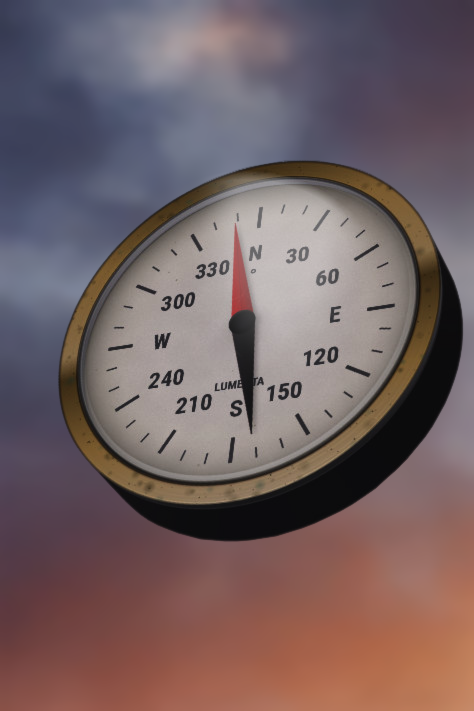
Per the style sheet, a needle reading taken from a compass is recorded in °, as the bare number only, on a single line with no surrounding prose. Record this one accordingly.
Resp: 350
